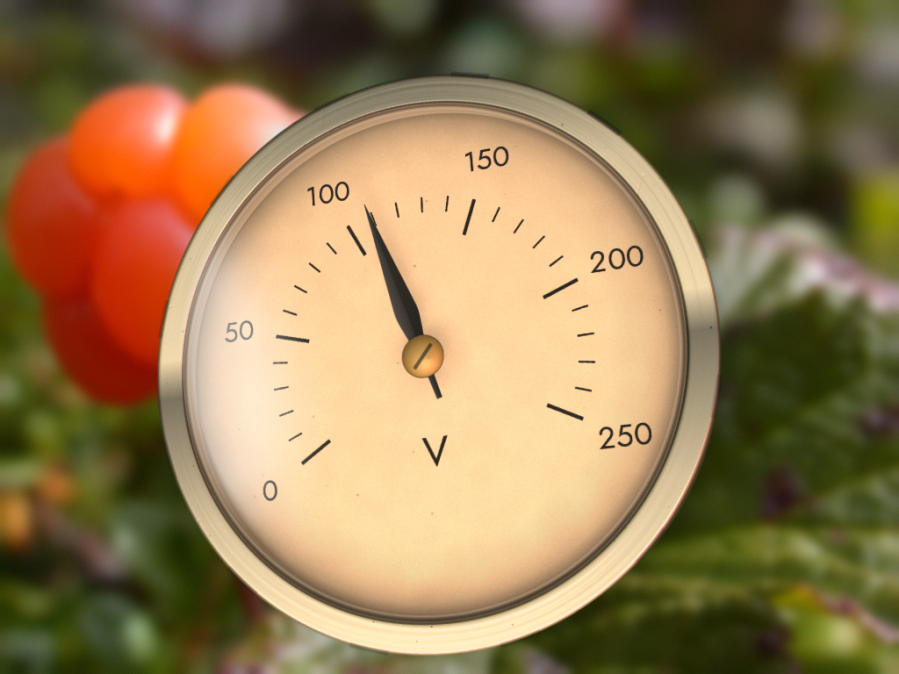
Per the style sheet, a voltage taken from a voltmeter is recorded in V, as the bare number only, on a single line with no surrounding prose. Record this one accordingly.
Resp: 110
